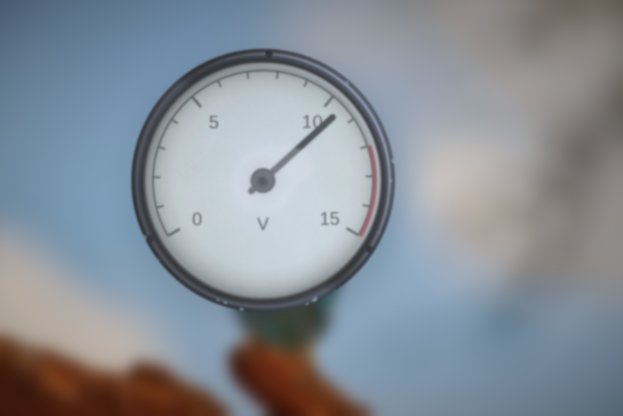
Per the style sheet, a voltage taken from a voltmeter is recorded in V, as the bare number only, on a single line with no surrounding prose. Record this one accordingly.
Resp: 10.5
